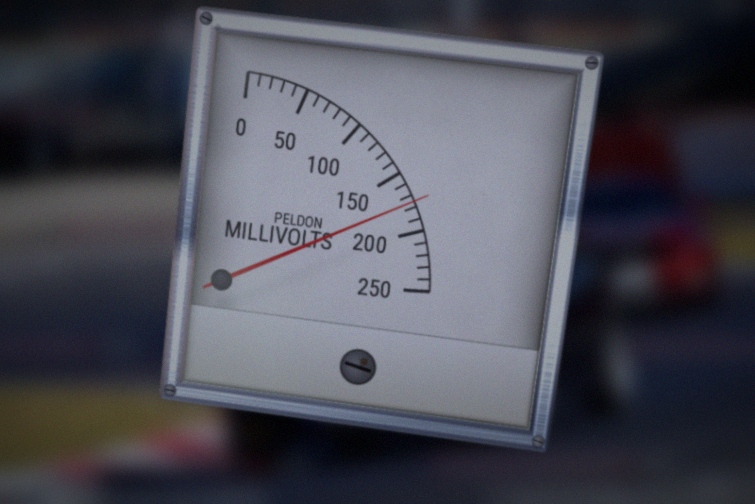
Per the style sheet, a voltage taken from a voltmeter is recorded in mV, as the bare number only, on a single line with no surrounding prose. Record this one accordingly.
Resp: 175
